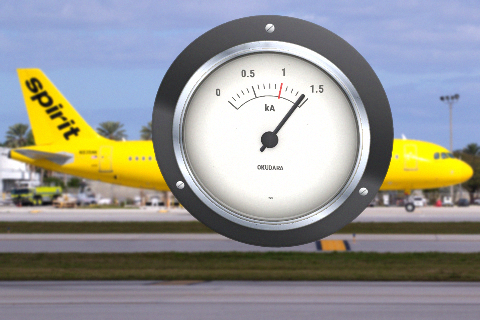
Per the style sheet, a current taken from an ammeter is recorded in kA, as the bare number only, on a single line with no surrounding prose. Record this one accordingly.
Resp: 1.4
